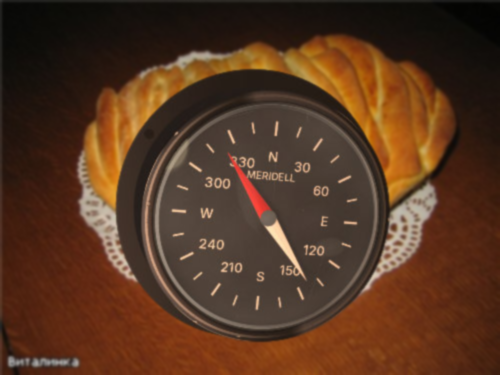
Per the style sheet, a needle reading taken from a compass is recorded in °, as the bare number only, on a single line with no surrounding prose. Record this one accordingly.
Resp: 322.5
